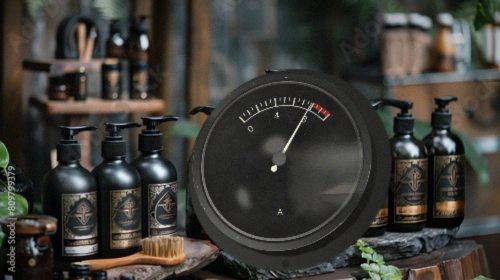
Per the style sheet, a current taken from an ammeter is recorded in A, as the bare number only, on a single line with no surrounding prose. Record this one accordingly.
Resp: 8
